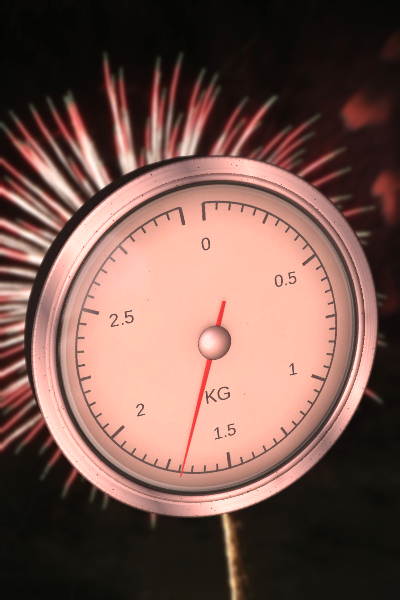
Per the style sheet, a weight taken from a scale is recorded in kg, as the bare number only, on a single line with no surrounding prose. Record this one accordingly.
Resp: 1.7
